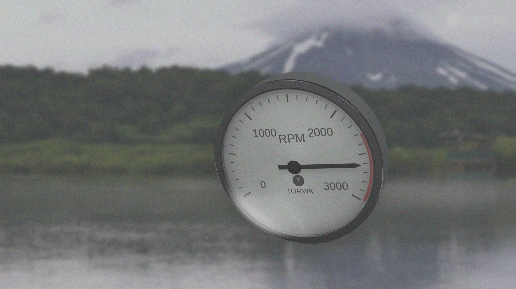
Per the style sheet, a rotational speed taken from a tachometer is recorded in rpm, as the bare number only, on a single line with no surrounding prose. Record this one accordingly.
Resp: 2600
